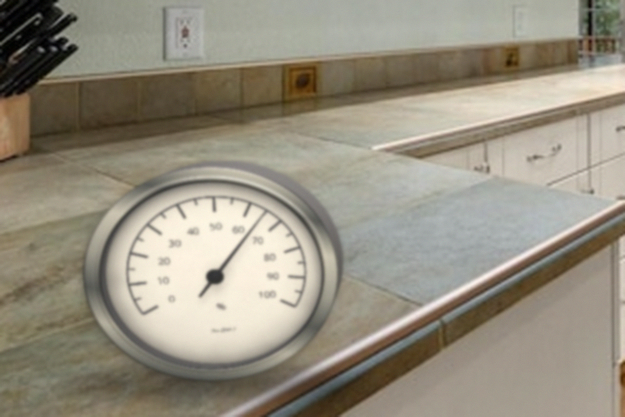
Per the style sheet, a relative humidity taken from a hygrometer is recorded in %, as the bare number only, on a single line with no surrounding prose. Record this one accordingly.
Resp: 65
